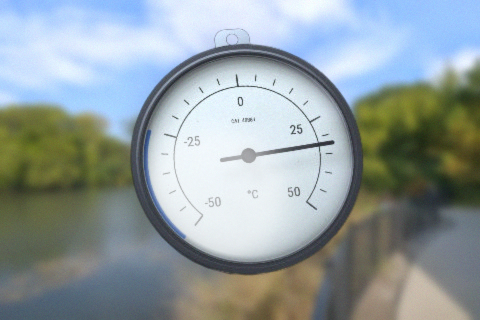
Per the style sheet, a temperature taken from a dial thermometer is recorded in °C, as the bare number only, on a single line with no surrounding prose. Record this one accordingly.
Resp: 32.5
